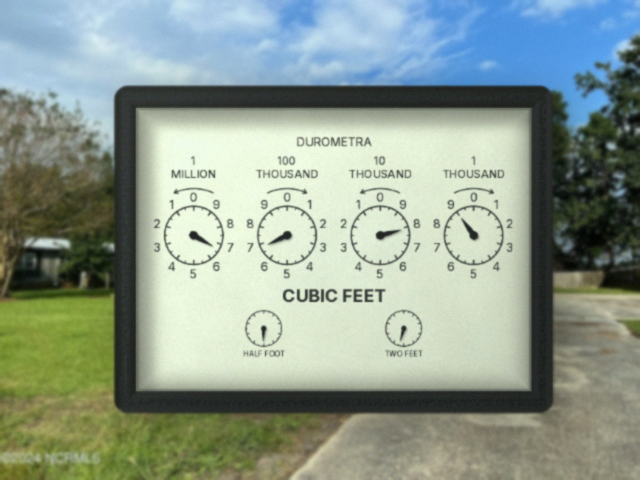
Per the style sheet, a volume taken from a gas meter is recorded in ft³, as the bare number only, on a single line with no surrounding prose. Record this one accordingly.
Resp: 667900
